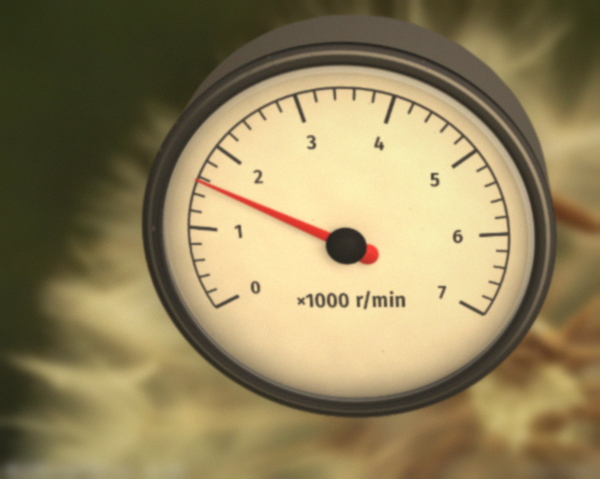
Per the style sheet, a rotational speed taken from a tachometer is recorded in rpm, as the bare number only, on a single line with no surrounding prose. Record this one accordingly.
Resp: 1600
